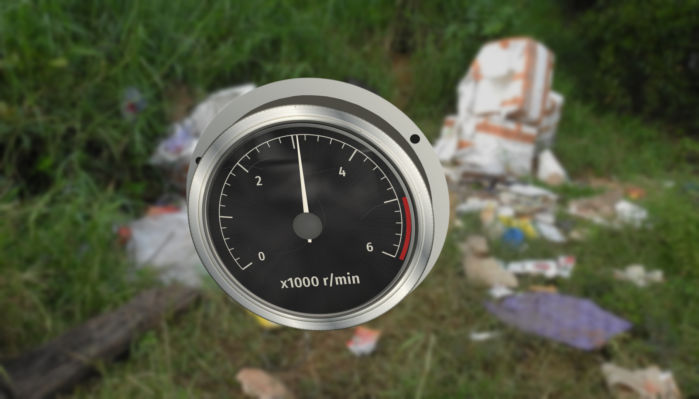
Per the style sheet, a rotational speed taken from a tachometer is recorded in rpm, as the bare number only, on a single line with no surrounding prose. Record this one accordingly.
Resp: 3100
